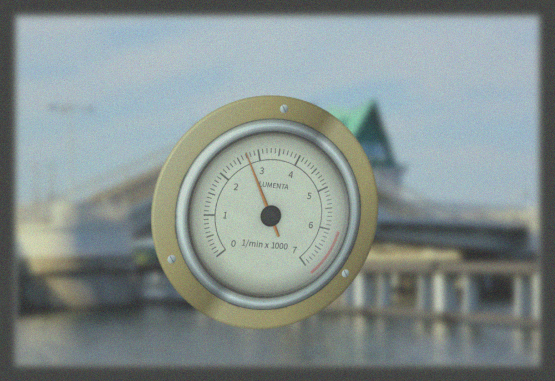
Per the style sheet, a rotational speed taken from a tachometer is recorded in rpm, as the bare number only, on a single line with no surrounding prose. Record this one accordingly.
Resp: 2700
